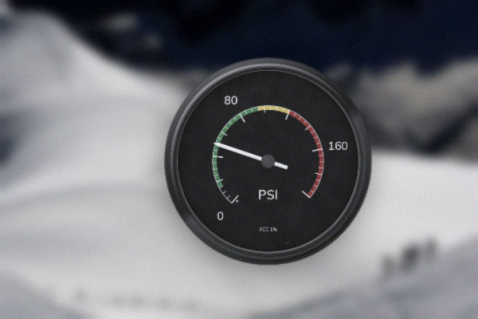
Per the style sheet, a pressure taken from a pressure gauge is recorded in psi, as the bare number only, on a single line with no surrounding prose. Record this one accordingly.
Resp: 50
